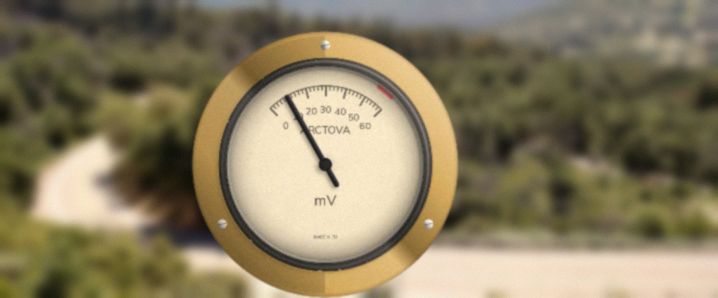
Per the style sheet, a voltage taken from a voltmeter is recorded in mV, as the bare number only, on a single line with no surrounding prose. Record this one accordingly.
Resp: 10
